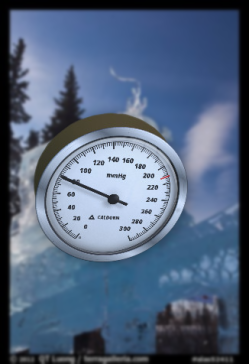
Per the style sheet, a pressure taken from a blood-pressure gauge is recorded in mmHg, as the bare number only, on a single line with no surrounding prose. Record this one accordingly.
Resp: 80
